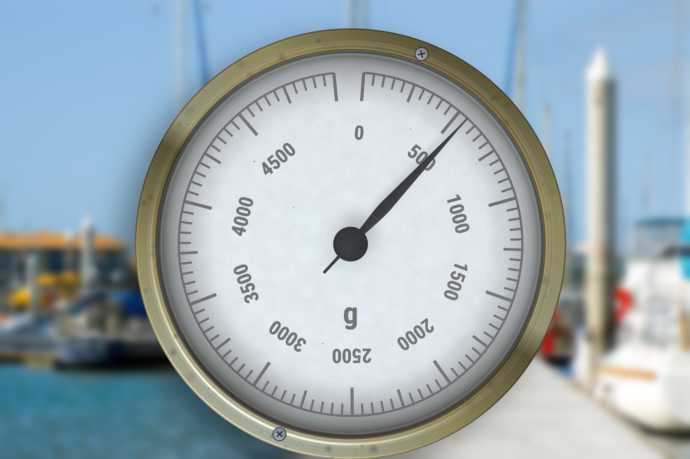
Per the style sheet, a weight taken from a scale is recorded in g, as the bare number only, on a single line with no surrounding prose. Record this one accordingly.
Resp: 550
